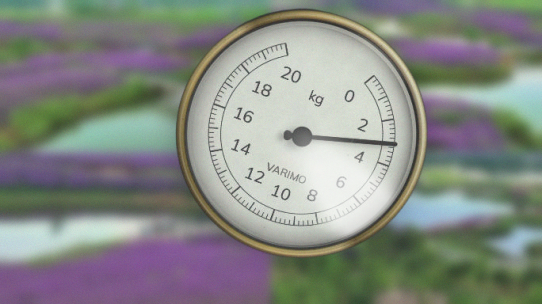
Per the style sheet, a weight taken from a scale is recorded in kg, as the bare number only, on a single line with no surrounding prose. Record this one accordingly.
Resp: 3
